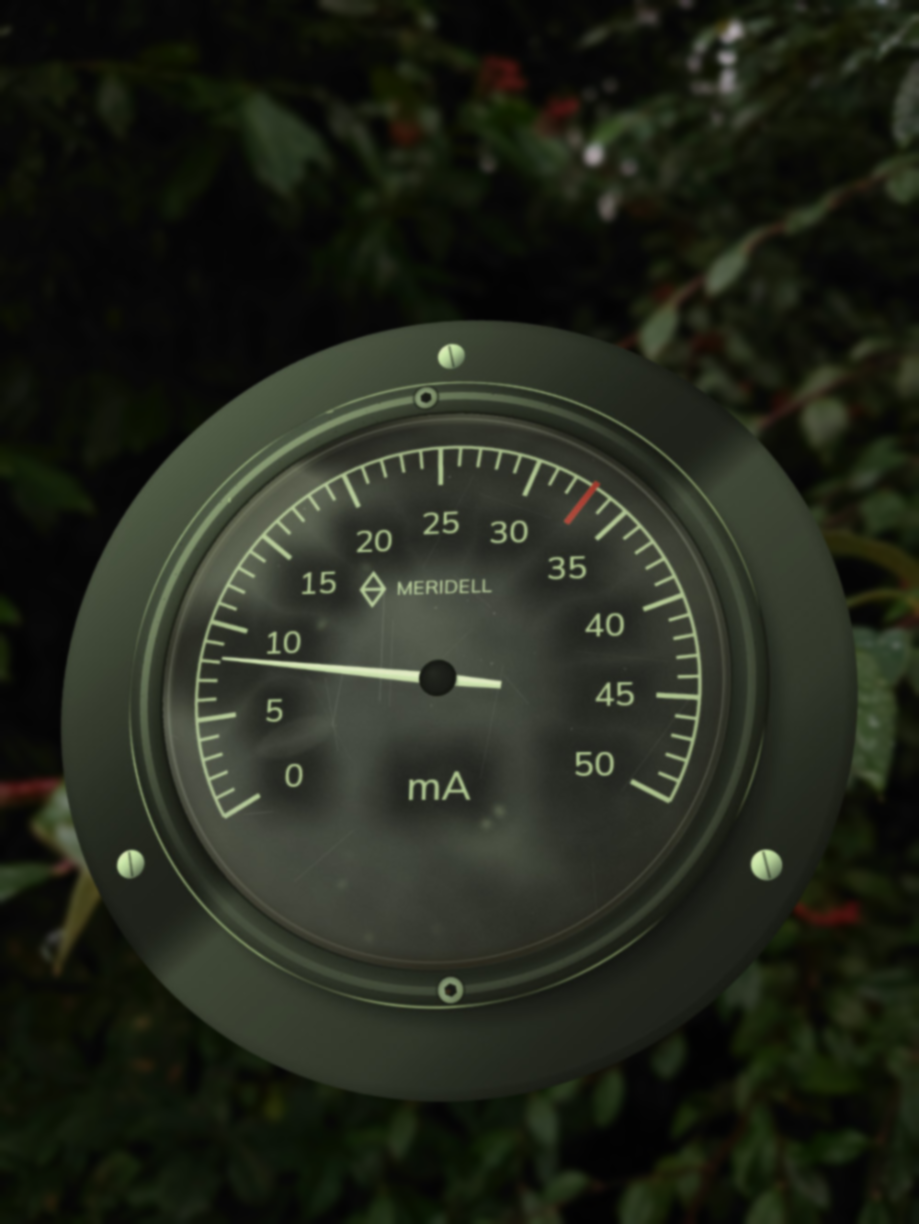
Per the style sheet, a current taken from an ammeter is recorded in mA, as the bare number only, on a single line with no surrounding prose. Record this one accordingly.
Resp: 8
